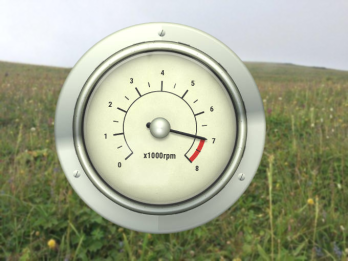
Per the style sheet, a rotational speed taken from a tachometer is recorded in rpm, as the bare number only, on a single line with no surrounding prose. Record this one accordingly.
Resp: 7000
